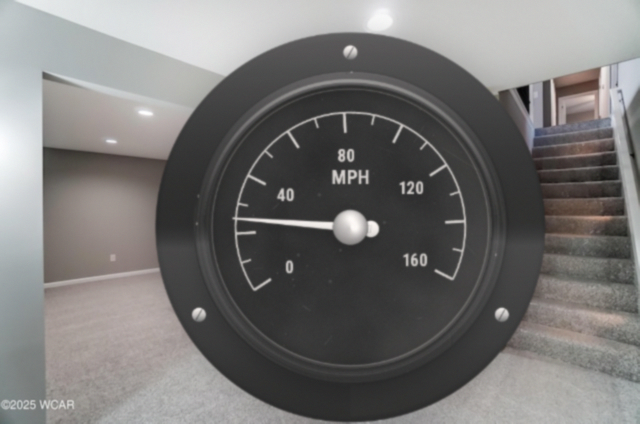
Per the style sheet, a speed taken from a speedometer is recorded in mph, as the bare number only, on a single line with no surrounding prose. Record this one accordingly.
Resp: 25
